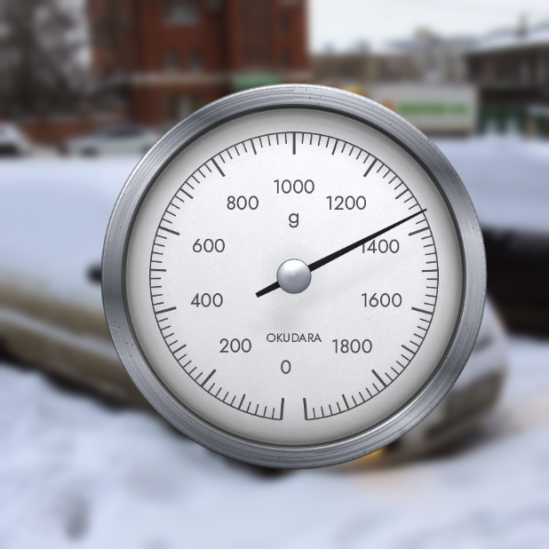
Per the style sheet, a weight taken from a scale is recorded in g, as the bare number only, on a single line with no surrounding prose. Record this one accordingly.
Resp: 1360
